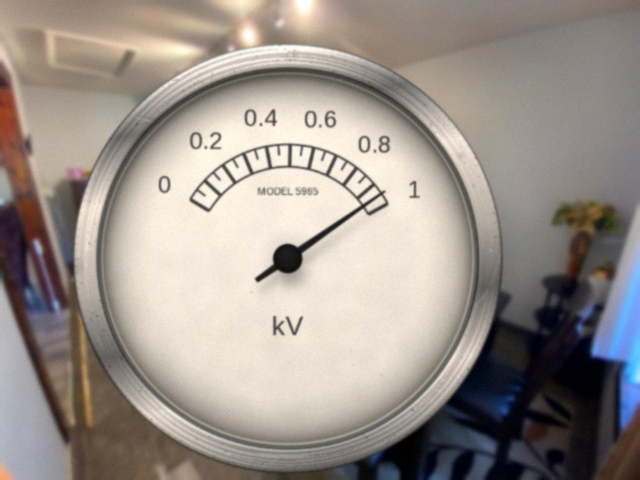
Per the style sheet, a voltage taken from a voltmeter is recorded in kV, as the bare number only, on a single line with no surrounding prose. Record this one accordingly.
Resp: 0.95
